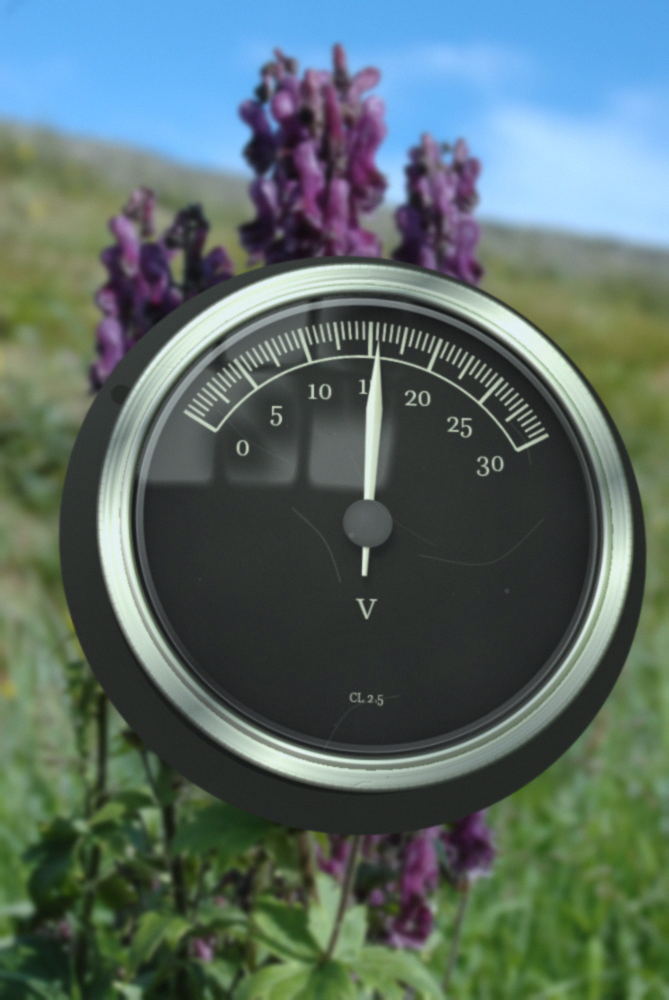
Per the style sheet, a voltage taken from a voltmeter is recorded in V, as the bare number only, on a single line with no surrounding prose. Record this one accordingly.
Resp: 15.5
